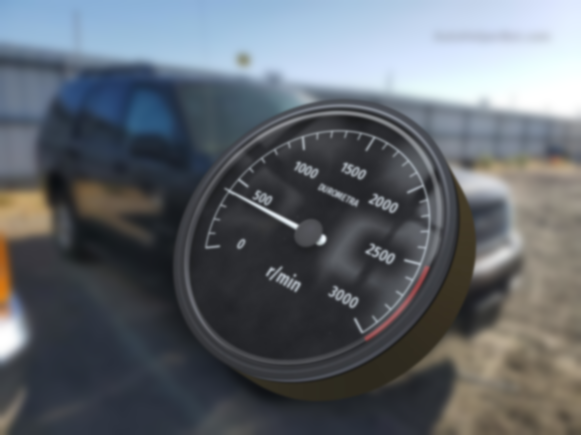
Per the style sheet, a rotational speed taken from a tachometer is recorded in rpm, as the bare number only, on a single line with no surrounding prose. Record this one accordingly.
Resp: 400
